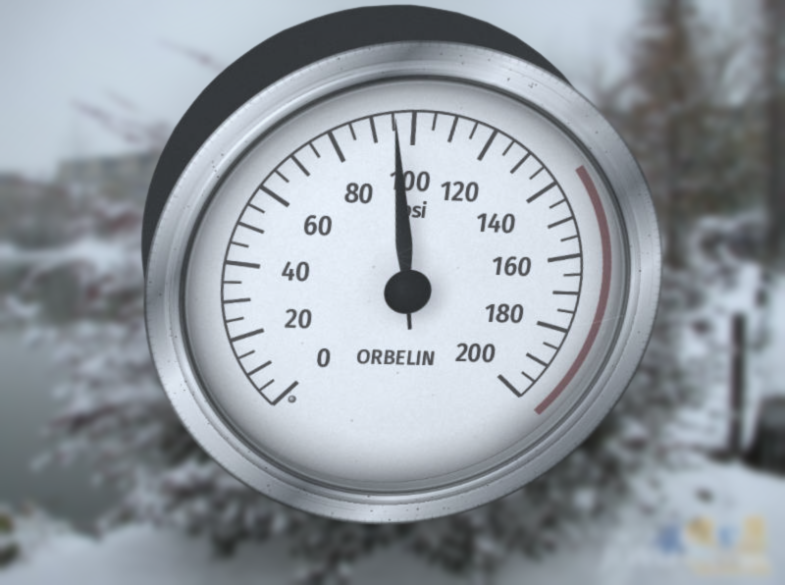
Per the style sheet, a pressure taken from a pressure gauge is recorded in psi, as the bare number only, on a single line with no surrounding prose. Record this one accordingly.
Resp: 95
